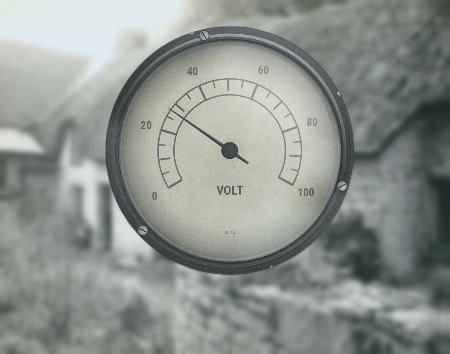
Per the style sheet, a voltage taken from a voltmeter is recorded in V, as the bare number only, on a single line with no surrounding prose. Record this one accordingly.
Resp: 27.5
